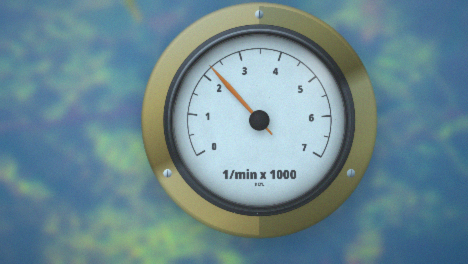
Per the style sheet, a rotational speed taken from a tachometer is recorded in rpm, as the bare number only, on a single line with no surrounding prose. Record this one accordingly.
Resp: 2250
